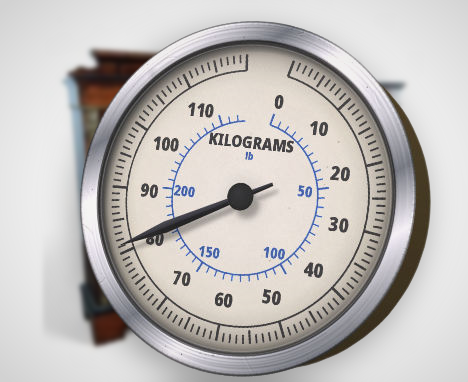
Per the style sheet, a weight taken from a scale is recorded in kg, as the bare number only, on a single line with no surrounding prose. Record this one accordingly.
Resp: 81
